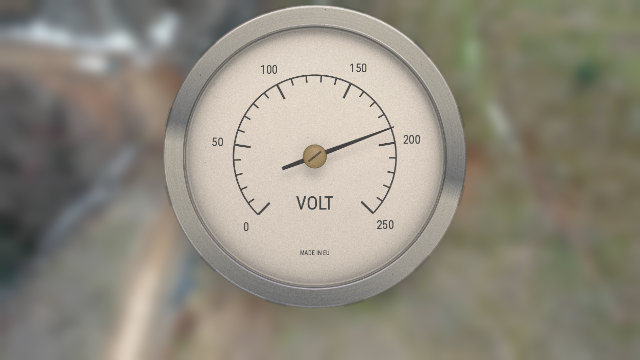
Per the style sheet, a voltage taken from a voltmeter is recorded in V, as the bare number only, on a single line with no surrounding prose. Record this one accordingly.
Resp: 190
